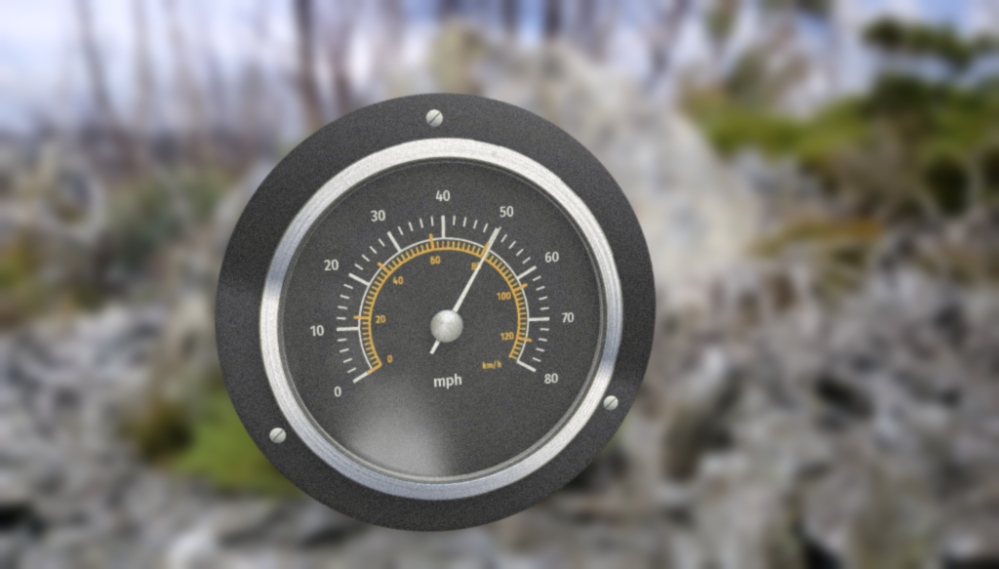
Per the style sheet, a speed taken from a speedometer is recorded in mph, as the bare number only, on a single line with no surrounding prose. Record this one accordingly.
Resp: 50
